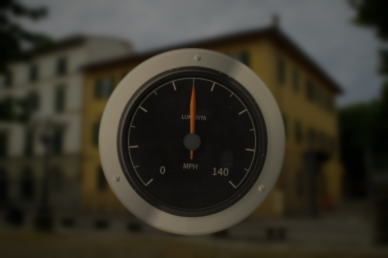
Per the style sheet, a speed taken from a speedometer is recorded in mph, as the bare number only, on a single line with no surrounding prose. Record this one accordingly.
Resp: 70
